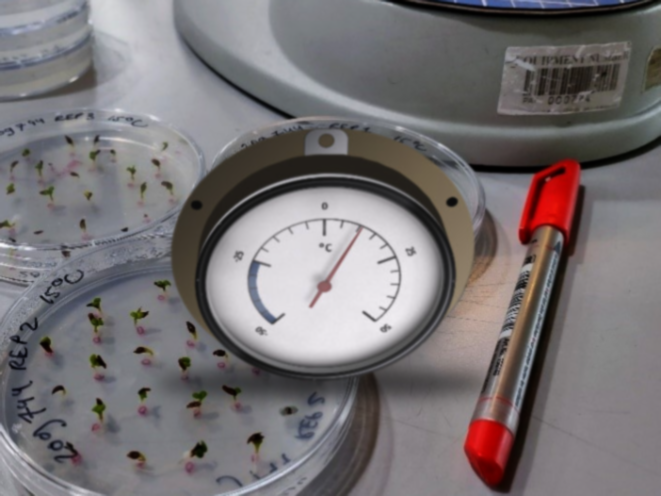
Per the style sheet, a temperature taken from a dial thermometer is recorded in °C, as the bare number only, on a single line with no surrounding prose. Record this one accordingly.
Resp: 10
